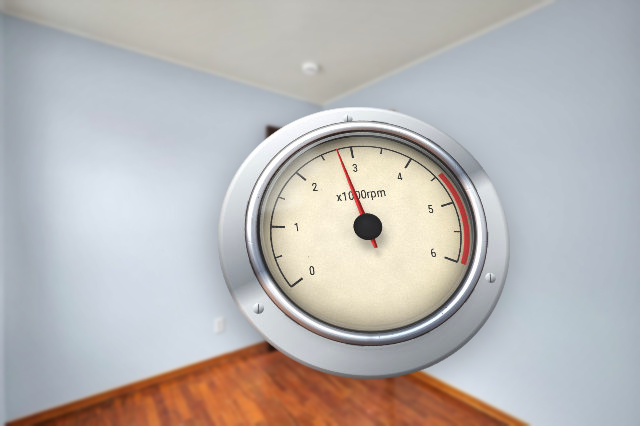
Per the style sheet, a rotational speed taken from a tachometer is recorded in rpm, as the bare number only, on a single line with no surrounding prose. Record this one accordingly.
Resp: 2750
